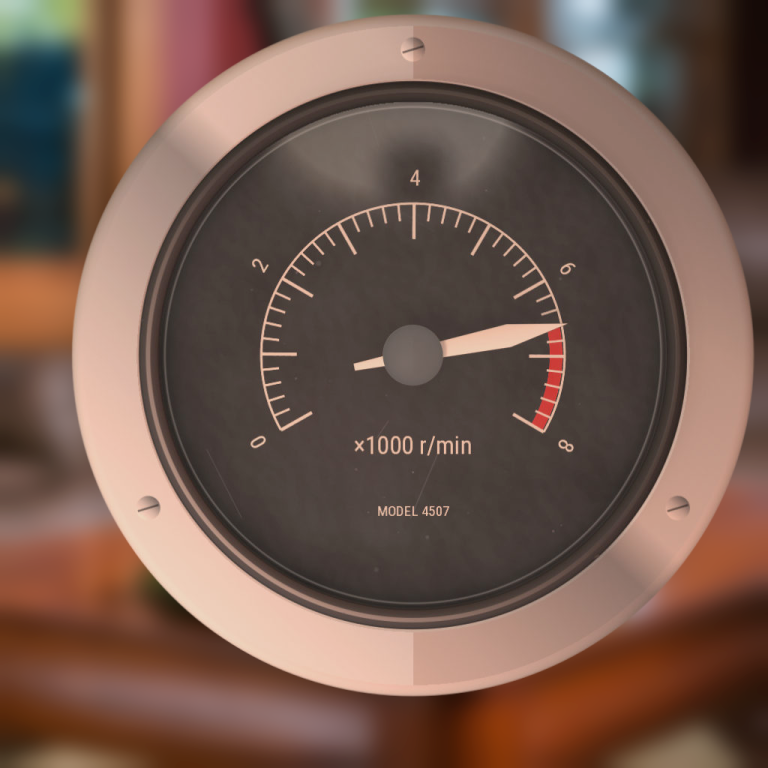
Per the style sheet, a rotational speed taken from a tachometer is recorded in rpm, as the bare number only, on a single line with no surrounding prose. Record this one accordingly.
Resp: 6600
